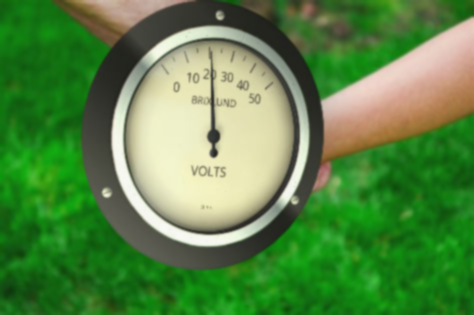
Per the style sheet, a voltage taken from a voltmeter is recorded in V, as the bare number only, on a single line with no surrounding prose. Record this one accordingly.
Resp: 20
